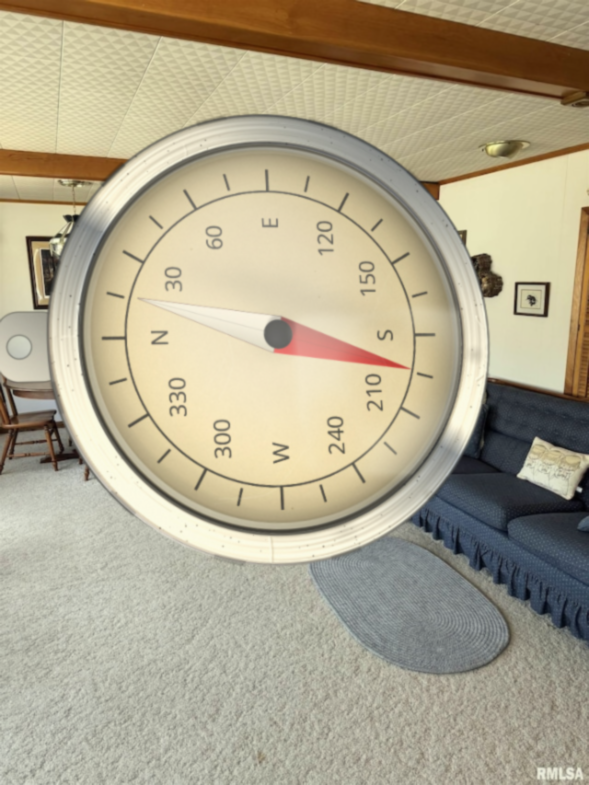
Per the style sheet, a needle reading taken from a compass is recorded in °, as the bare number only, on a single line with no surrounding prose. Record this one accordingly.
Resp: 195
